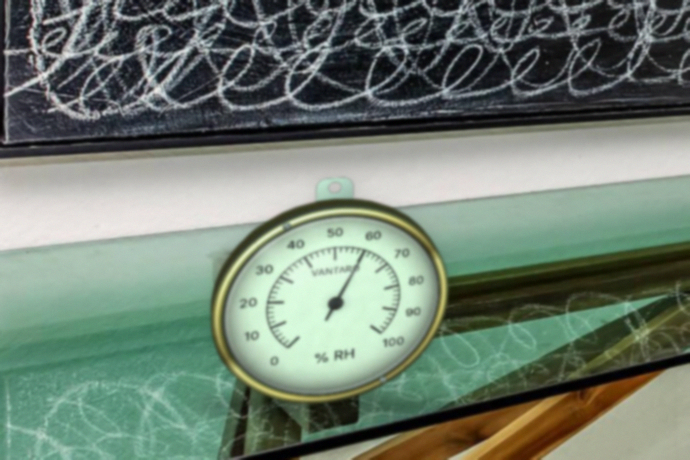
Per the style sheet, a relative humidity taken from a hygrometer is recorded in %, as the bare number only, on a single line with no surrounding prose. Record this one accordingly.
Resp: 60
